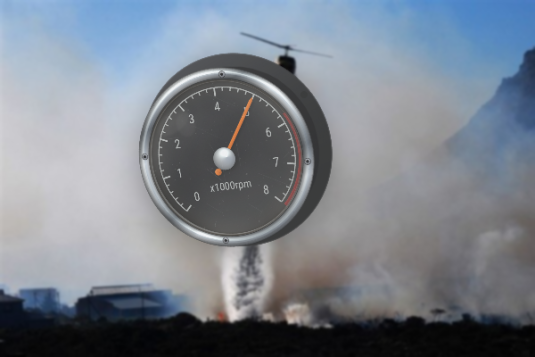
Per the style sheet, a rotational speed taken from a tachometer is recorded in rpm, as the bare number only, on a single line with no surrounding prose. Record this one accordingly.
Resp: 5000
